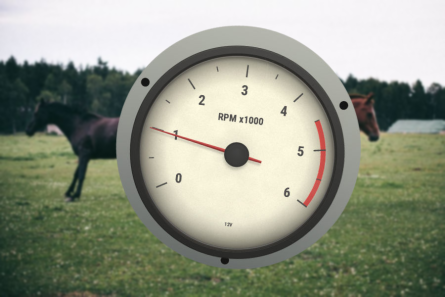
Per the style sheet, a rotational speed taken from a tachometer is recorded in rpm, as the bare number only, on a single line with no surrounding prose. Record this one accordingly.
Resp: 1000
